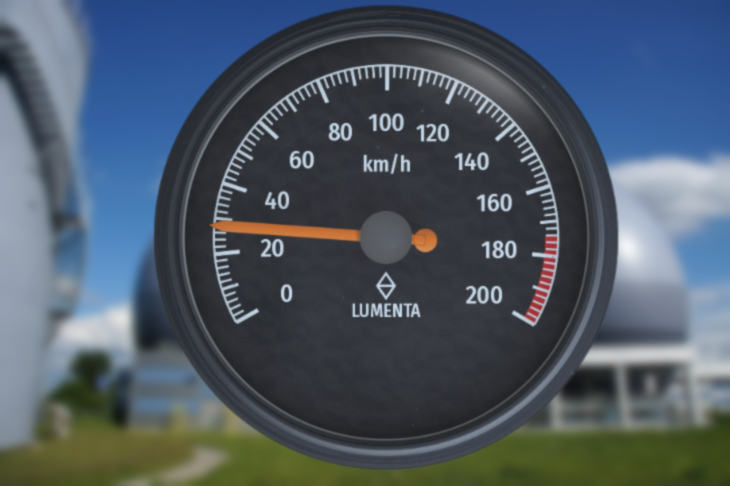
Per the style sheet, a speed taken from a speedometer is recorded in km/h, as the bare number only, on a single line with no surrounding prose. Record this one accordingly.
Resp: 28
